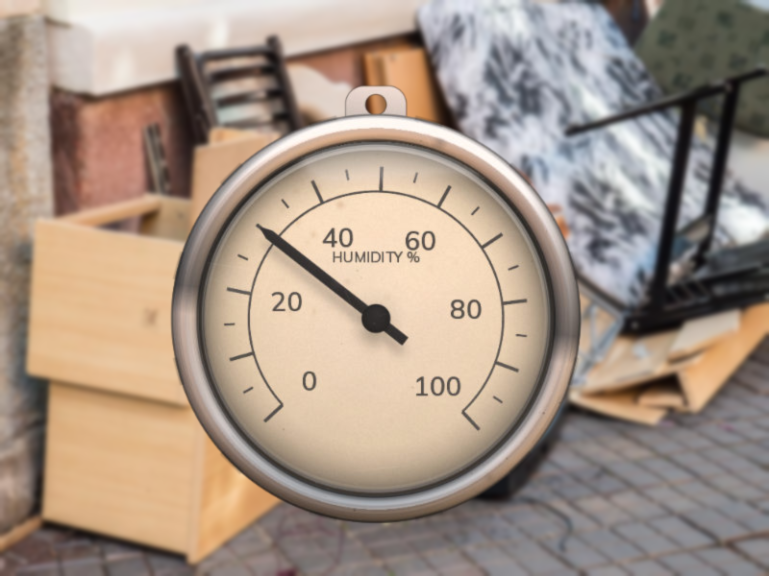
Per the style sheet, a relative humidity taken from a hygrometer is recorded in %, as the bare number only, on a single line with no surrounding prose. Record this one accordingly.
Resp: 30
